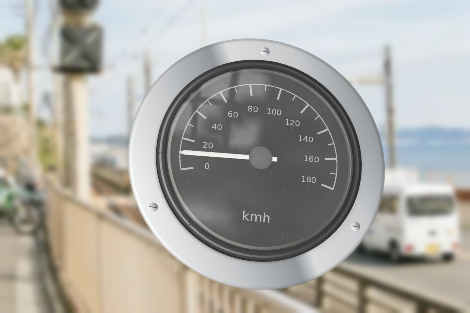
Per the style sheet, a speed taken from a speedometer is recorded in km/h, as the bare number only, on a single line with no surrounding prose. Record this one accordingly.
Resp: 10
